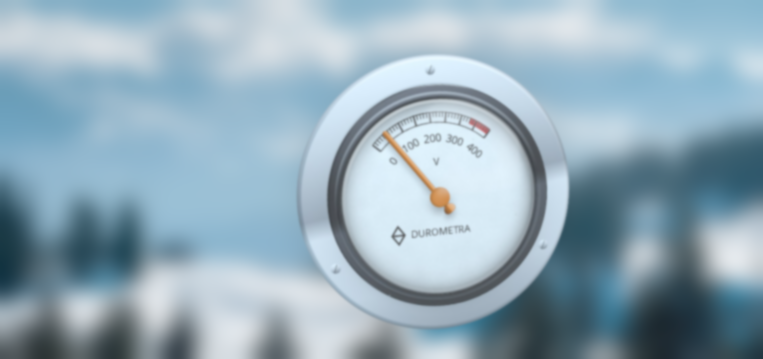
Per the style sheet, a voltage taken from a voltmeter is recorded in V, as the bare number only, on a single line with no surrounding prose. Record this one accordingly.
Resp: 50
